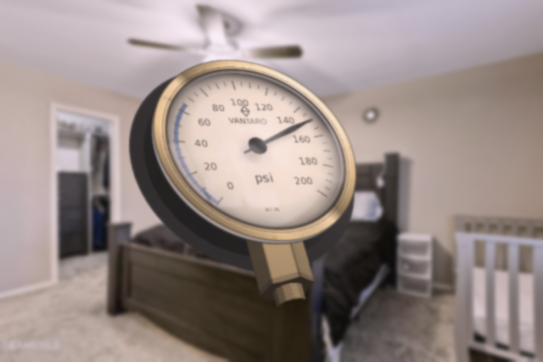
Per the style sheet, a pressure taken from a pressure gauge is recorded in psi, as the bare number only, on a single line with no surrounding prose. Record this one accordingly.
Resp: 150
